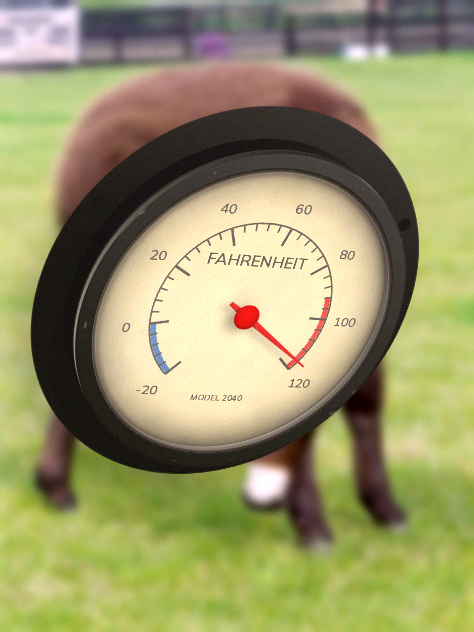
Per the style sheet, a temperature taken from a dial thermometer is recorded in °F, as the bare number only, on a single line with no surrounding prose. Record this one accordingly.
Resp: 116
